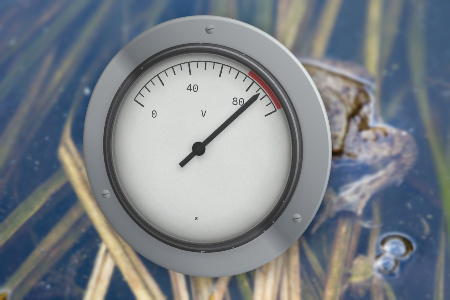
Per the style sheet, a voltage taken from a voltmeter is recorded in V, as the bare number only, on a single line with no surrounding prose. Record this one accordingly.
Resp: 87.5
